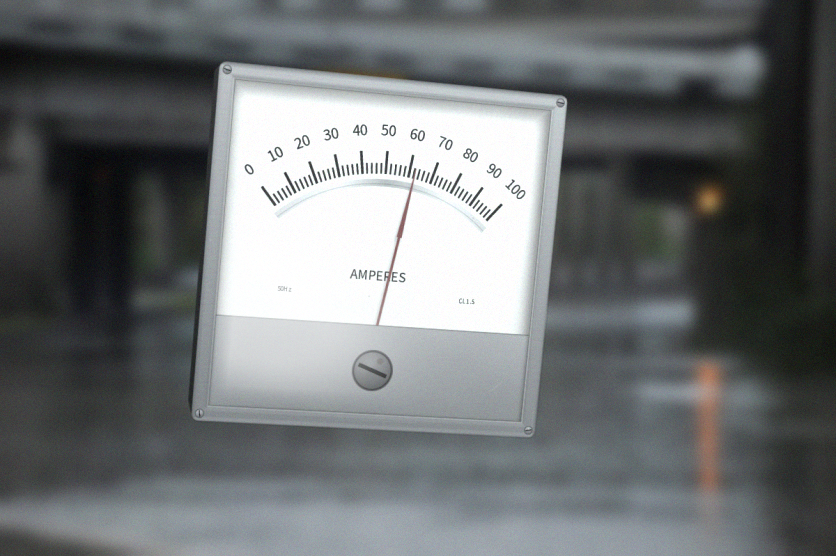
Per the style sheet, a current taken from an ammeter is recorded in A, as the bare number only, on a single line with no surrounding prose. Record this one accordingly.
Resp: 62
